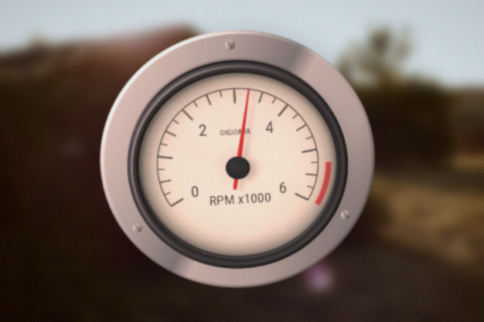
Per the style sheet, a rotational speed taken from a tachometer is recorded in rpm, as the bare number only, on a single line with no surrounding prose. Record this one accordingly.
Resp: 3250
